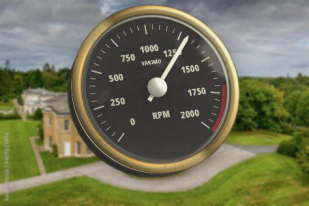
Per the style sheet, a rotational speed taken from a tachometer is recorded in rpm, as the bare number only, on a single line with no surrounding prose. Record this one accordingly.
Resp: 1300
